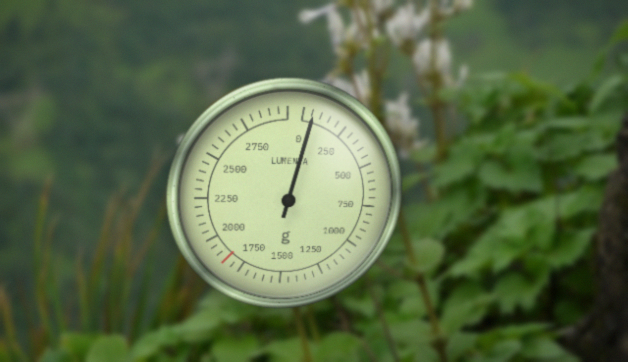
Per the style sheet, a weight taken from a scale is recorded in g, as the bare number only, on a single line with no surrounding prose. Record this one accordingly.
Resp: 50
